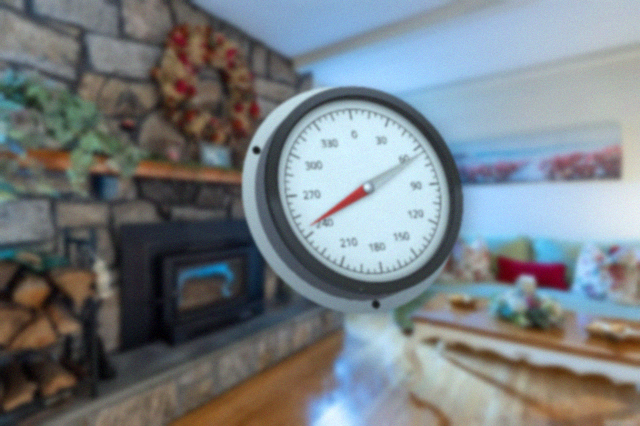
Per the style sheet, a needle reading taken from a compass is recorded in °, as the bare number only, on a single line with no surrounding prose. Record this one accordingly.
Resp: 245
